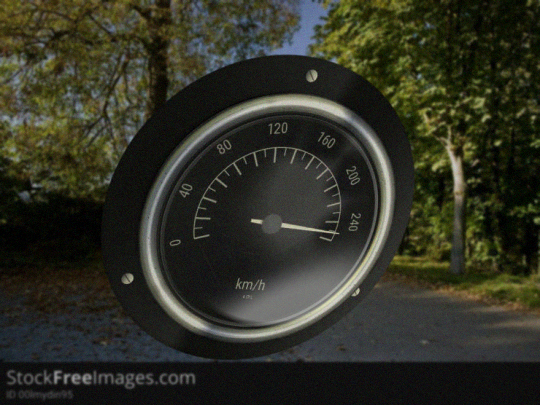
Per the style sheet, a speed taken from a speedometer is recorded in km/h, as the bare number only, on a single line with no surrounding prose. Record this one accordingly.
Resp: 250
